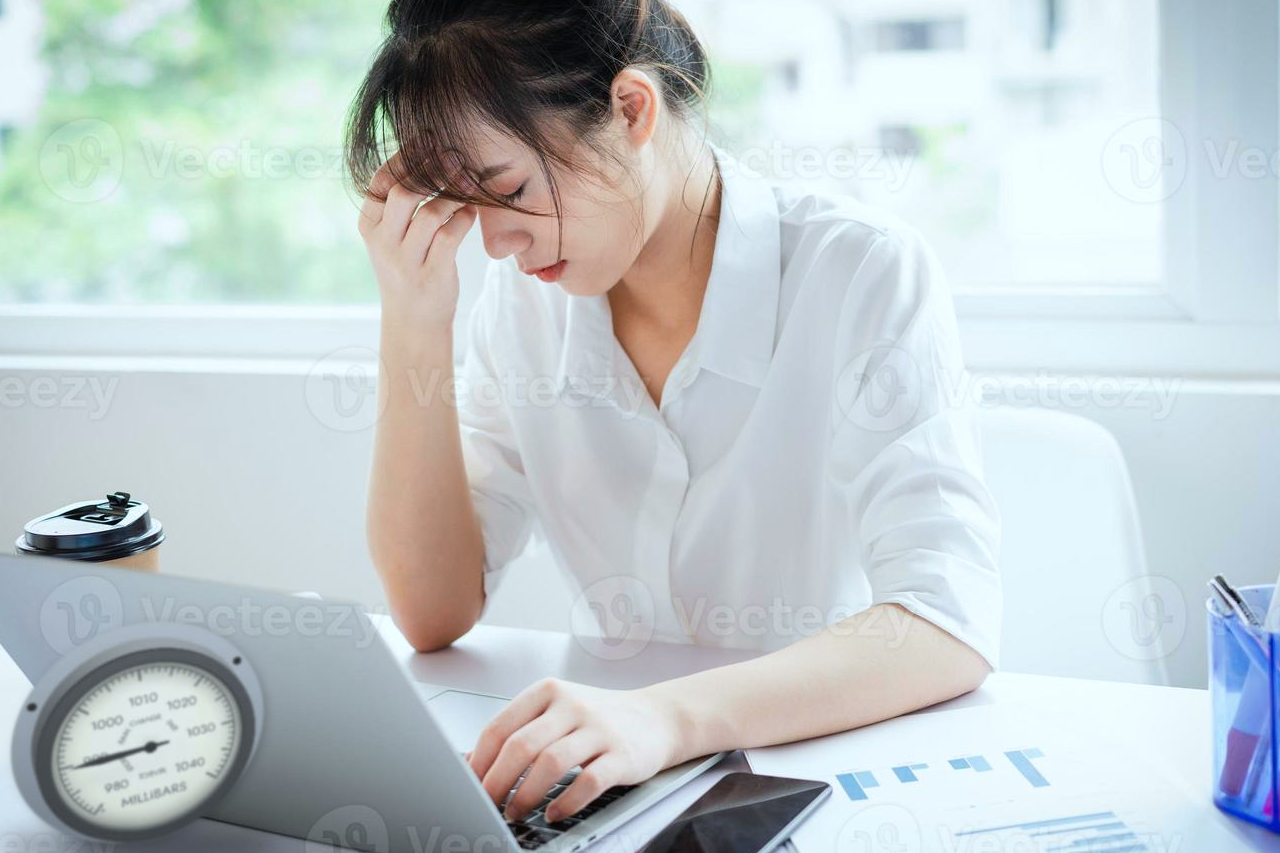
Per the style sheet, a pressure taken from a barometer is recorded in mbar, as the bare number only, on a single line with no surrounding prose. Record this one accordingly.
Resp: 990
